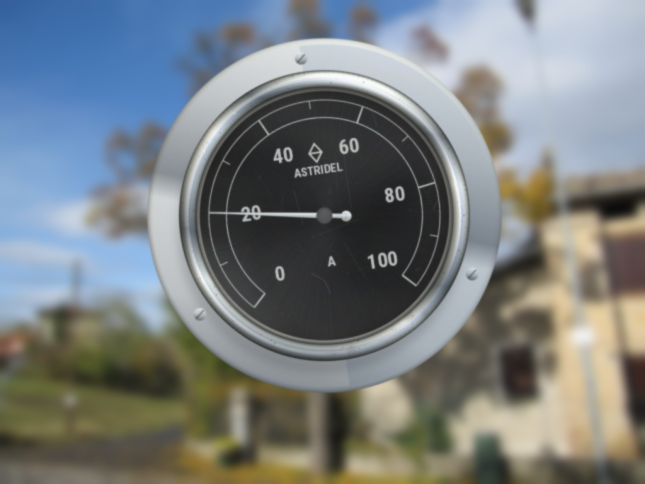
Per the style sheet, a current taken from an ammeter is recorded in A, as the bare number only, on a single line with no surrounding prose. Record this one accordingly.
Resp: 20
